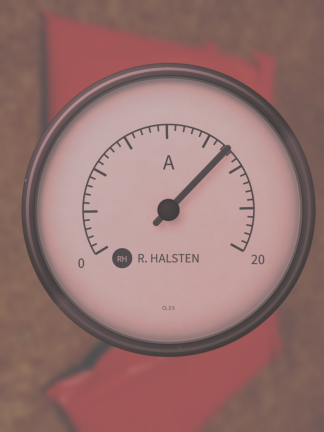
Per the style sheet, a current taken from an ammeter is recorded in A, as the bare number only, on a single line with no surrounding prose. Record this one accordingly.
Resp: 13.75
